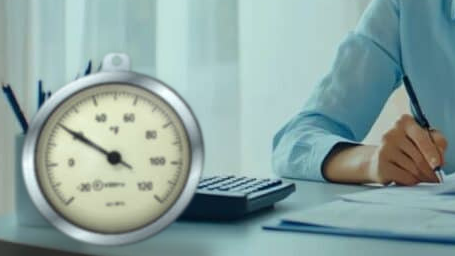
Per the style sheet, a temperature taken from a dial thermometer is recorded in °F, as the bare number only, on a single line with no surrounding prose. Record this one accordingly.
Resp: 20
